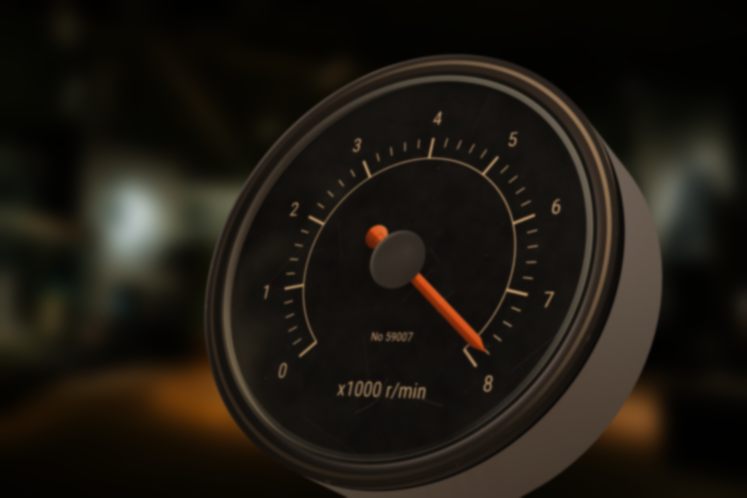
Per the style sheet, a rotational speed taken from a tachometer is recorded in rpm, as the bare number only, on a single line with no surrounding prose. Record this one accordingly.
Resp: 7800
